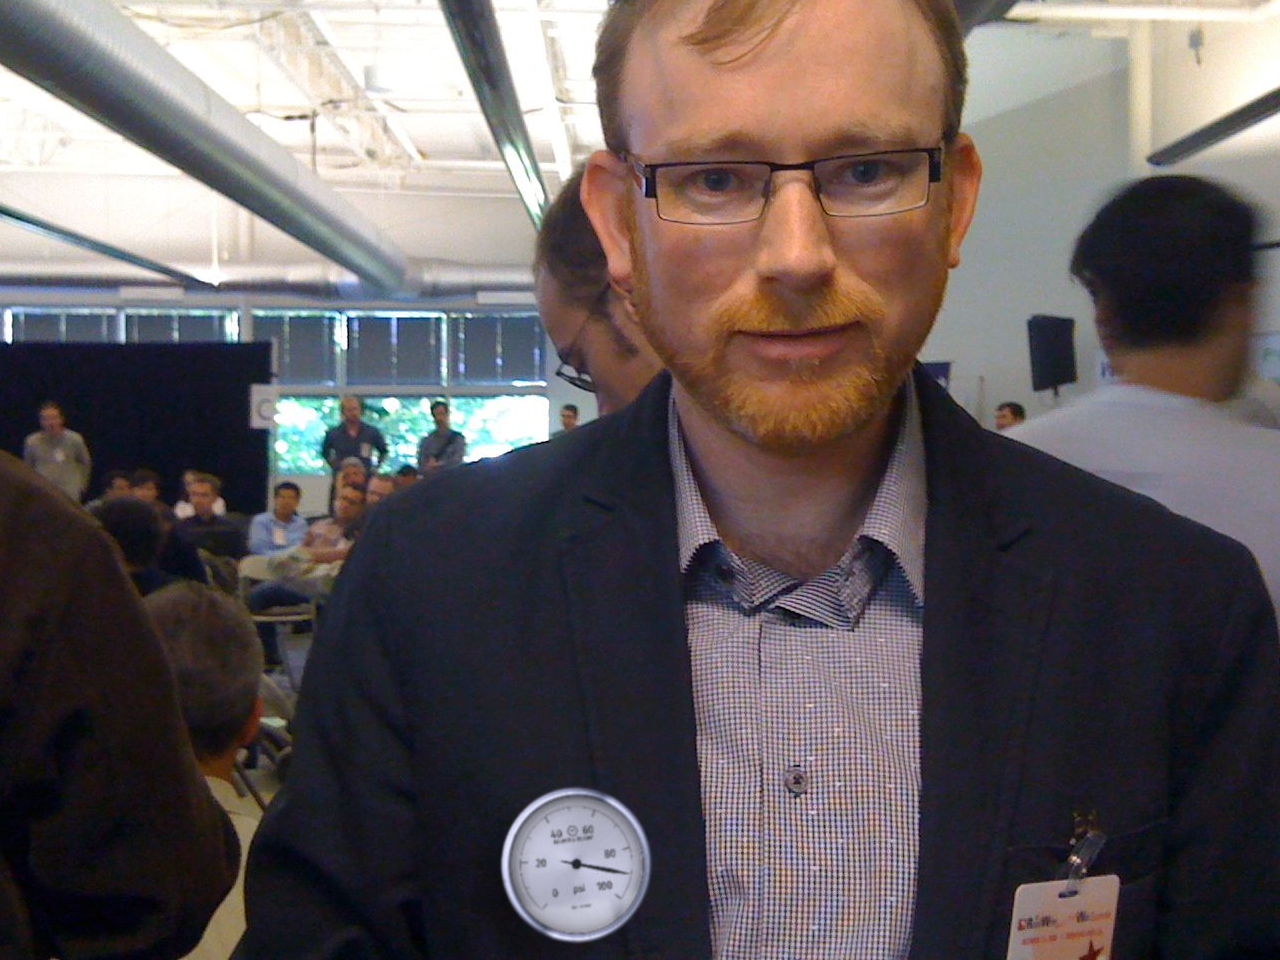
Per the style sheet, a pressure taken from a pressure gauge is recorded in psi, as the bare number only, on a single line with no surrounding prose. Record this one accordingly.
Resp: 90
